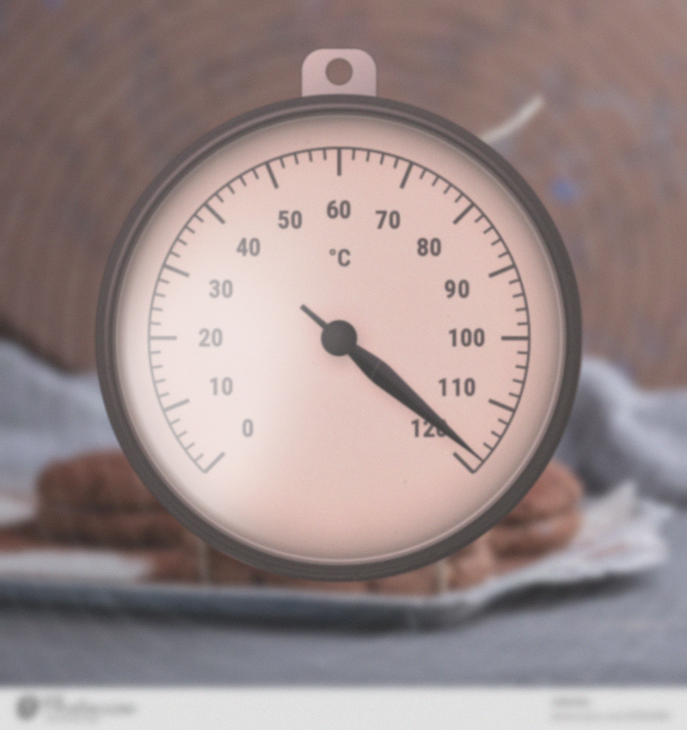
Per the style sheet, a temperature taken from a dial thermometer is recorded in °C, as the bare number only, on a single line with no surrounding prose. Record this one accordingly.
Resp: 118
